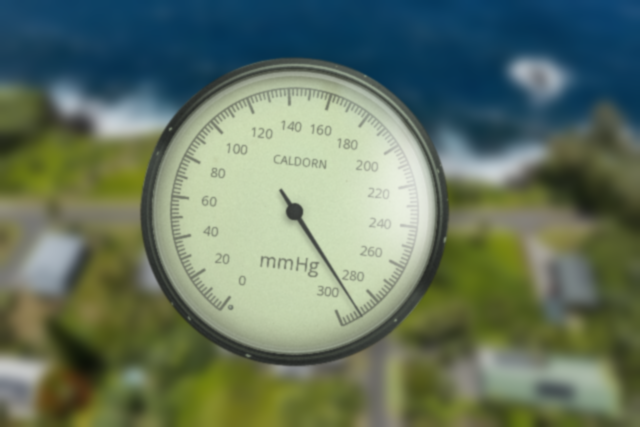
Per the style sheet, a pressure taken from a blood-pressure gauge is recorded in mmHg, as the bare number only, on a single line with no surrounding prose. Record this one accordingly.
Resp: 290
